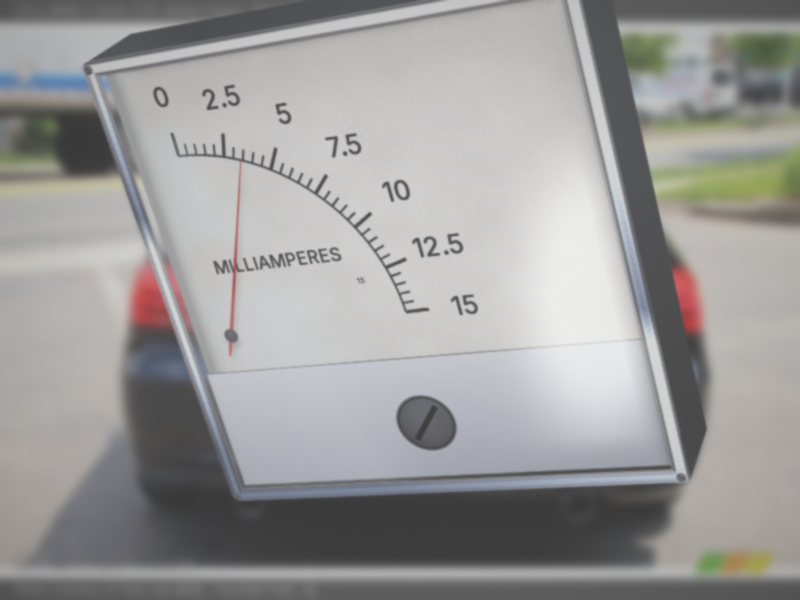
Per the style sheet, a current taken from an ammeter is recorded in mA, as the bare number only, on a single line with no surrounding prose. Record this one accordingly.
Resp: 3.5
